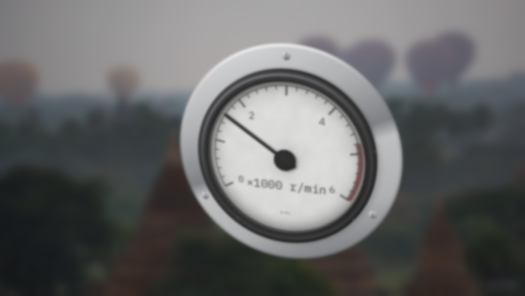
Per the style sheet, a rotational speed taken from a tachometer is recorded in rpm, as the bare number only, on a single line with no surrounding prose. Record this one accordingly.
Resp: 1600
